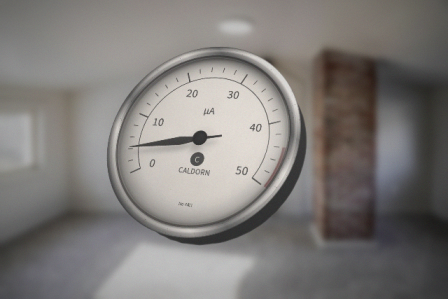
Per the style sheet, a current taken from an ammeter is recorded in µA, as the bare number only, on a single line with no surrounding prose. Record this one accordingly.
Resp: 4
